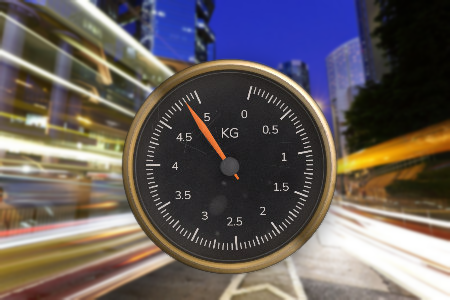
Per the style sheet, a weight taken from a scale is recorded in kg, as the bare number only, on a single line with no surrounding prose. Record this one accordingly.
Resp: 4.85
